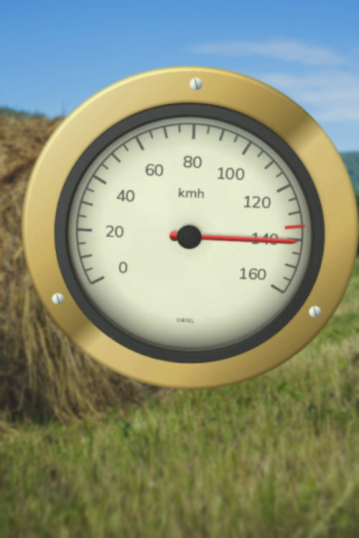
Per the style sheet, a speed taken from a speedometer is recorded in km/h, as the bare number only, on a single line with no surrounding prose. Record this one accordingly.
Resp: 140
